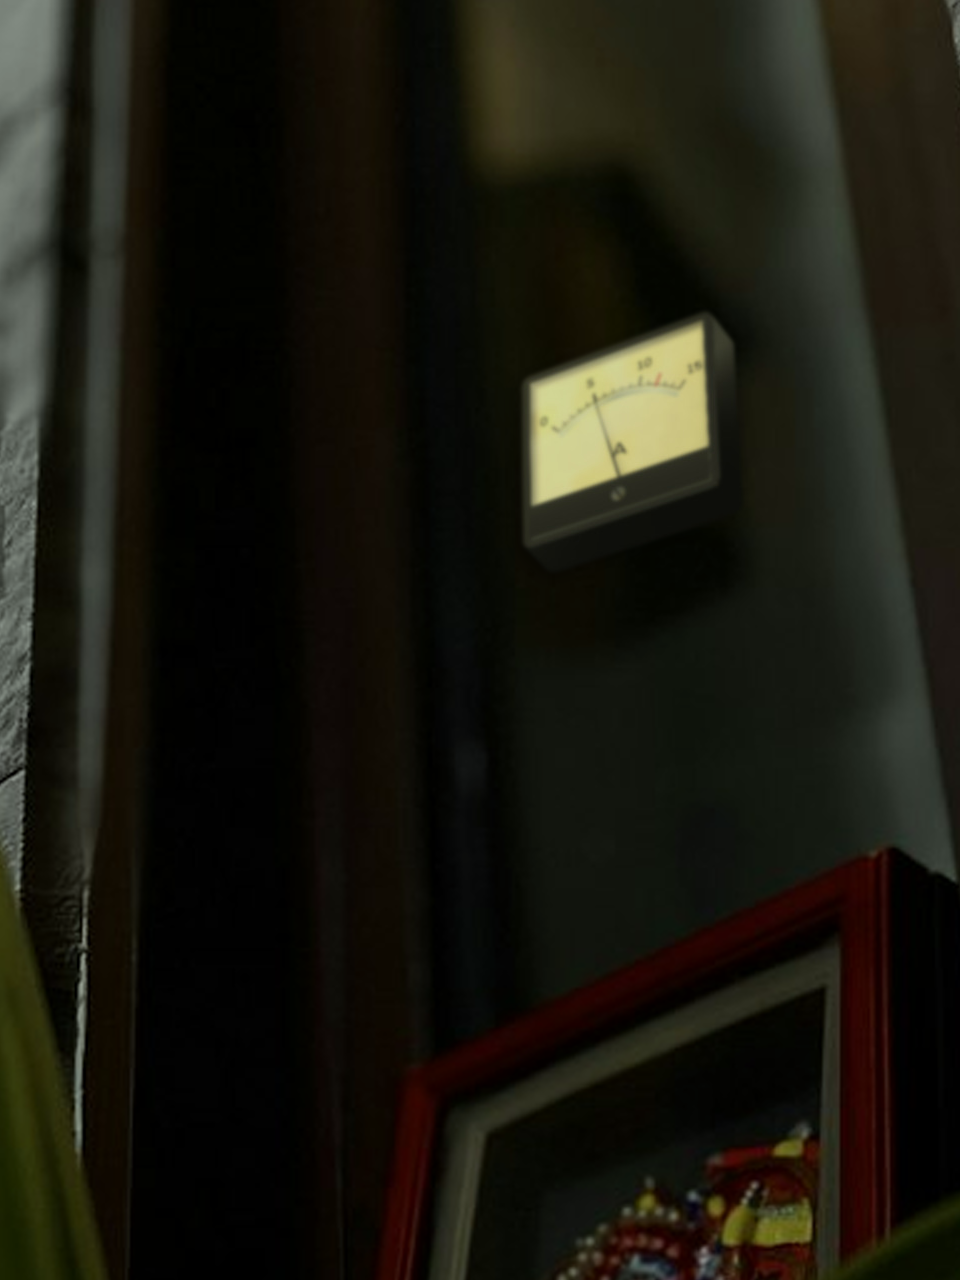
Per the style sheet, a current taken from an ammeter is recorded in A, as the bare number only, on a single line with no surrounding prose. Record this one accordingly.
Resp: 5
